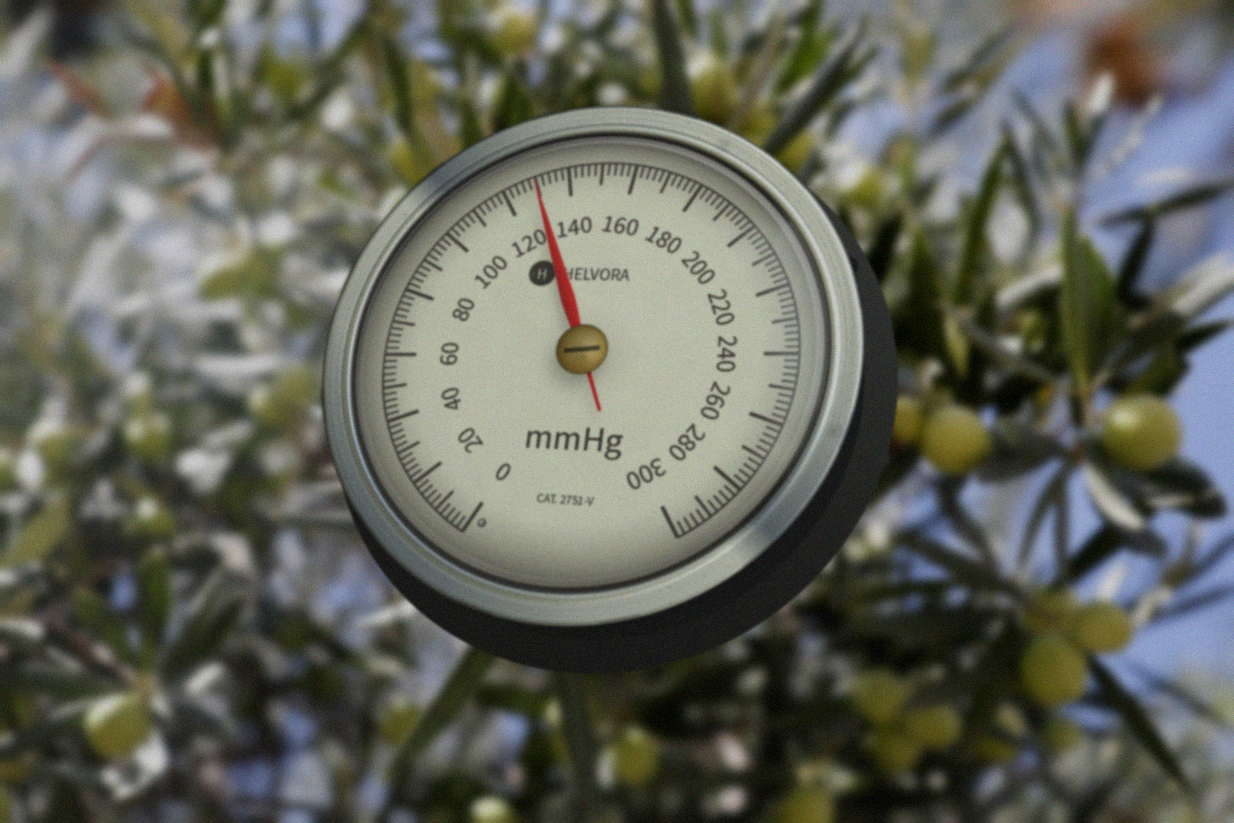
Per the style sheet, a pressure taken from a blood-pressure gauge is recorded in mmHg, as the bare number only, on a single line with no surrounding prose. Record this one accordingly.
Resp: 130
